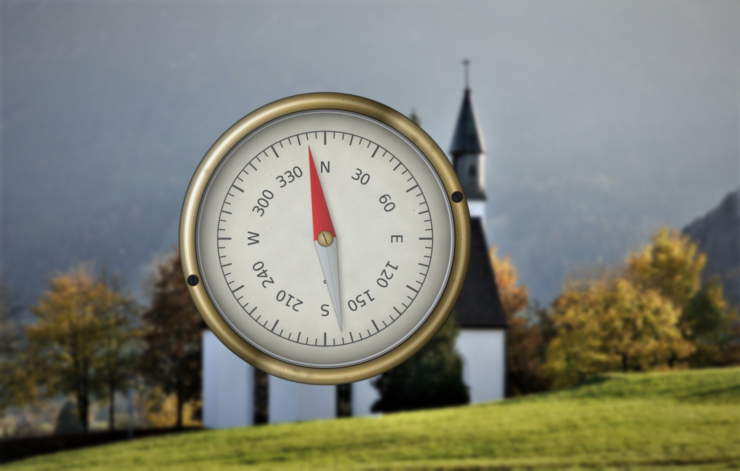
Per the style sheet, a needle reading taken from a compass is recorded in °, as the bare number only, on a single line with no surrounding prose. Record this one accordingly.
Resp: 350
